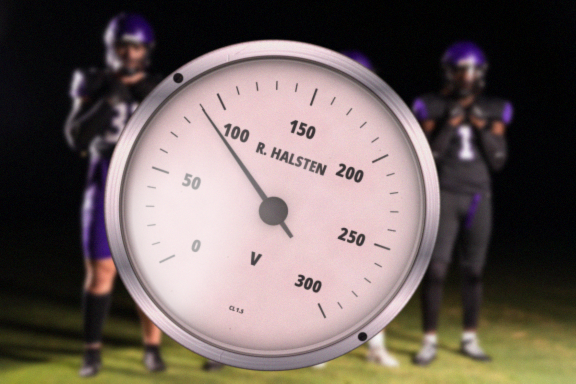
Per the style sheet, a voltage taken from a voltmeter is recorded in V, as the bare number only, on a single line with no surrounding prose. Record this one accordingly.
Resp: 90
